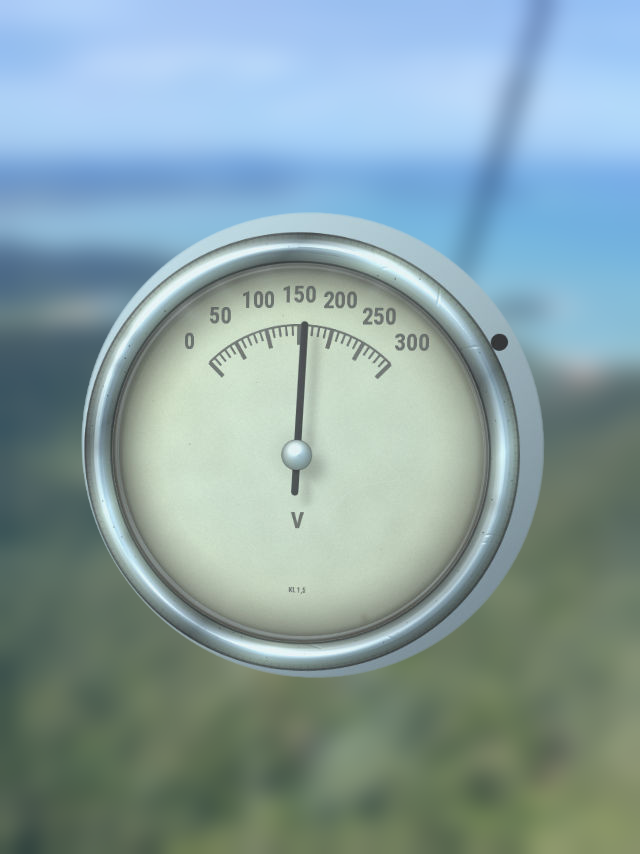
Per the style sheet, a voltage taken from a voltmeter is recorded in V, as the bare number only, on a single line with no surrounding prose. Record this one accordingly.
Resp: 160
